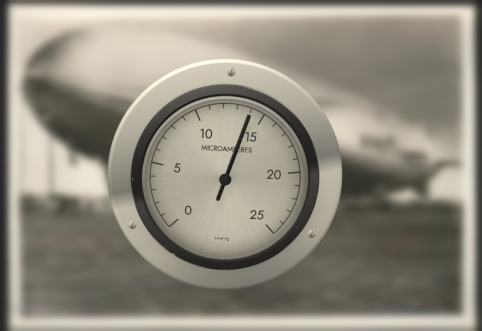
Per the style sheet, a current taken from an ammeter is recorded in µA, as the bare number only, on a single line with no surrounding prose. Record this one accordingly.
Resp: 14
